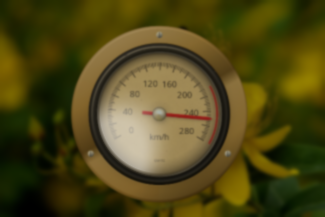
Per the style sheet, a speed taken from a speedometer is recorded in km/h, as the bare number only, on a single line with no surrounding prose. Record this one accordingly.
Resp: 250
